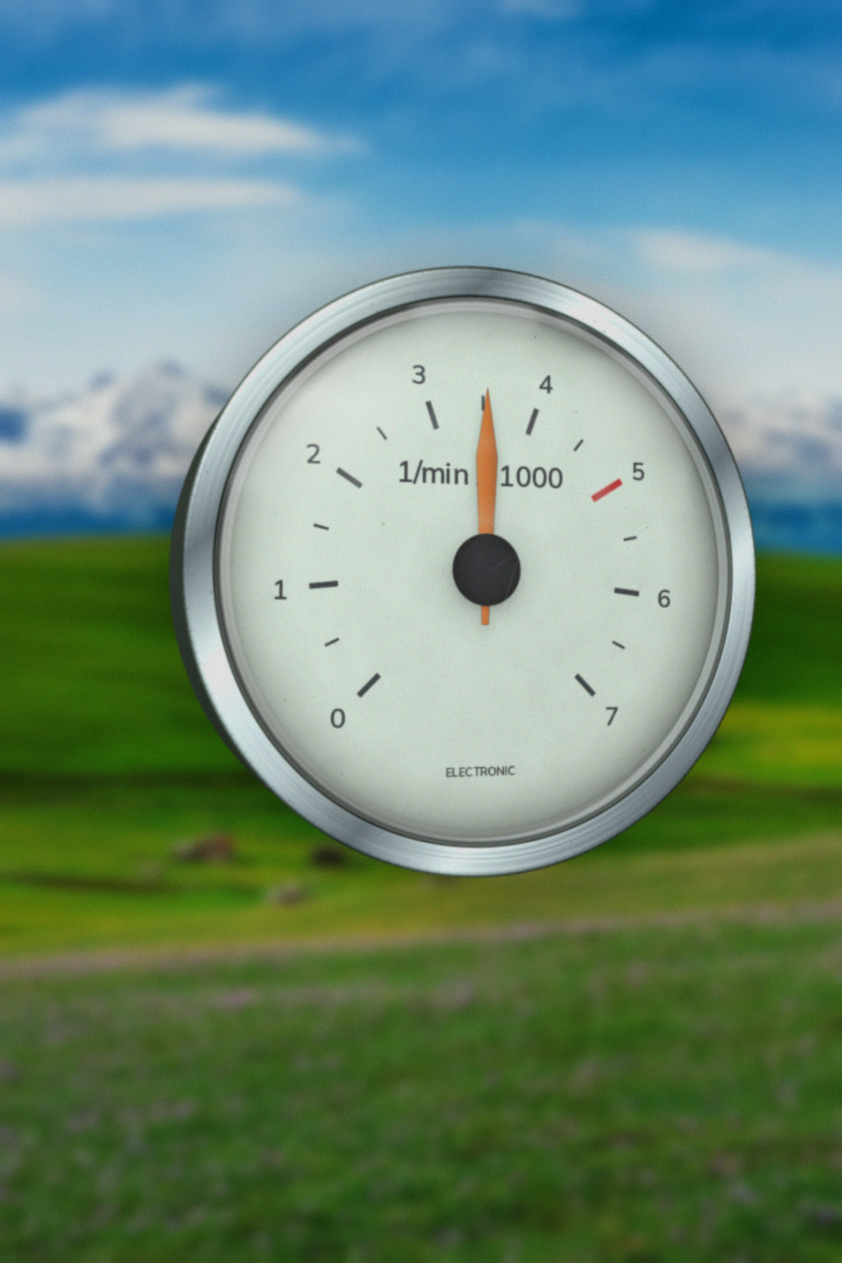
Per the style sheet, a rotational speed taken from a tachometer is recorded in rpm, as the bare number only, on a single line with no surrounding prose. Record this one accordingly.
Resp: 3500
